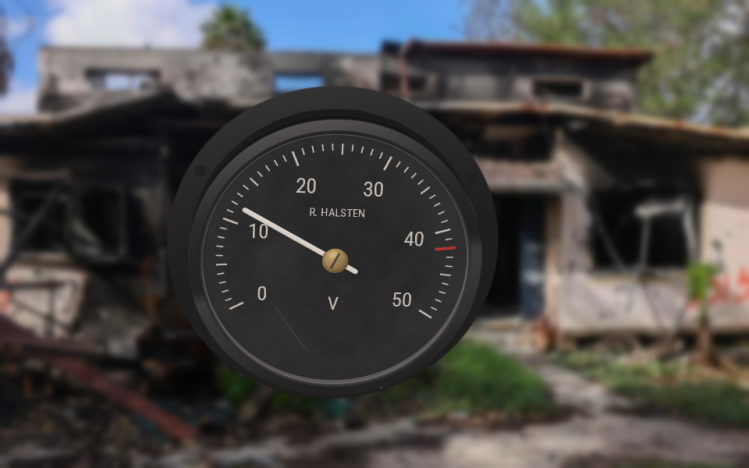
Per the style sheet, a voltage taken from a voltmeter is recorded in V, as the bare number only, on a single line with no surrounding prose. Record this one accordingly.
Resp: 12
